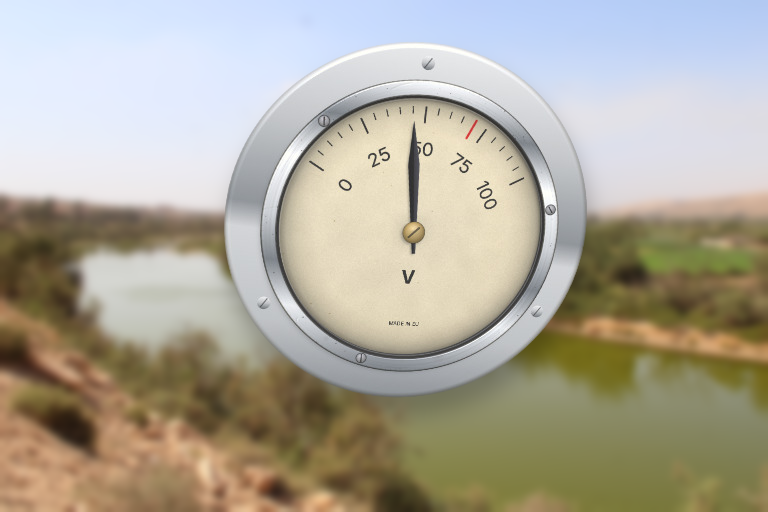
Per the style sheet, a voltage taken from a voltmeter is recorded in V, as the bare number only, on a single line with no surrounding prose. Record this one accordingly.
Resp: 45
